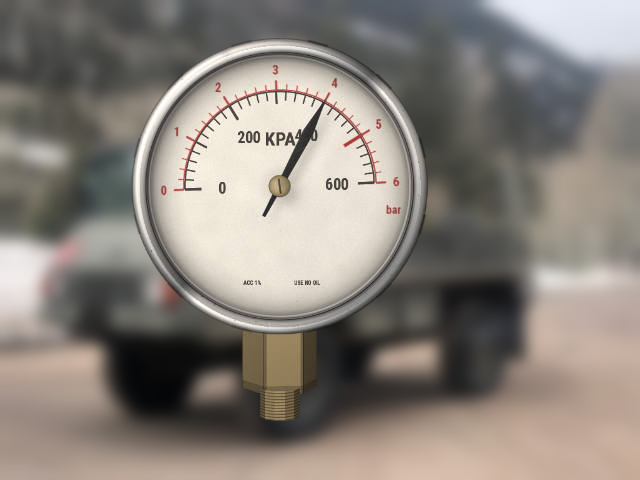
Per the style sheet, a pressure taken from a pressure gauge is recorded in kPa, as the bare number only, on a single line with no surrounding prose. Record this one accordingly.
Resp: 400
